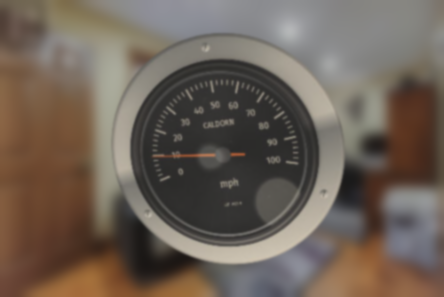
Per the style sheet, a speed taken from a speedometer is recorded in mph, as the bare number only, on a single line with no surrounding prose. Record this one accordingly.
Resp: 10
